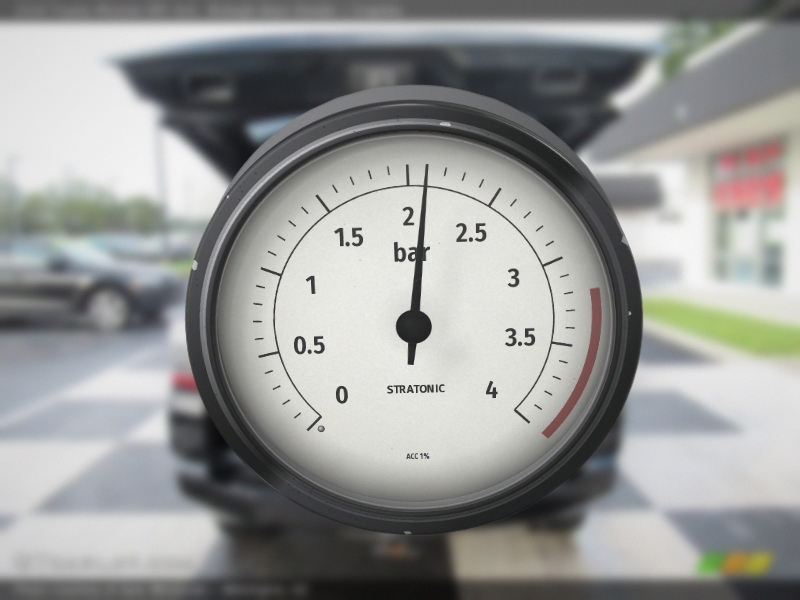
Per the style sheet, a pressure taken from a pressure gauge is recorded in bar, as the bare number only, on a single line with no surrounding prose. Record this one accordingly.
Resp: 2.1
